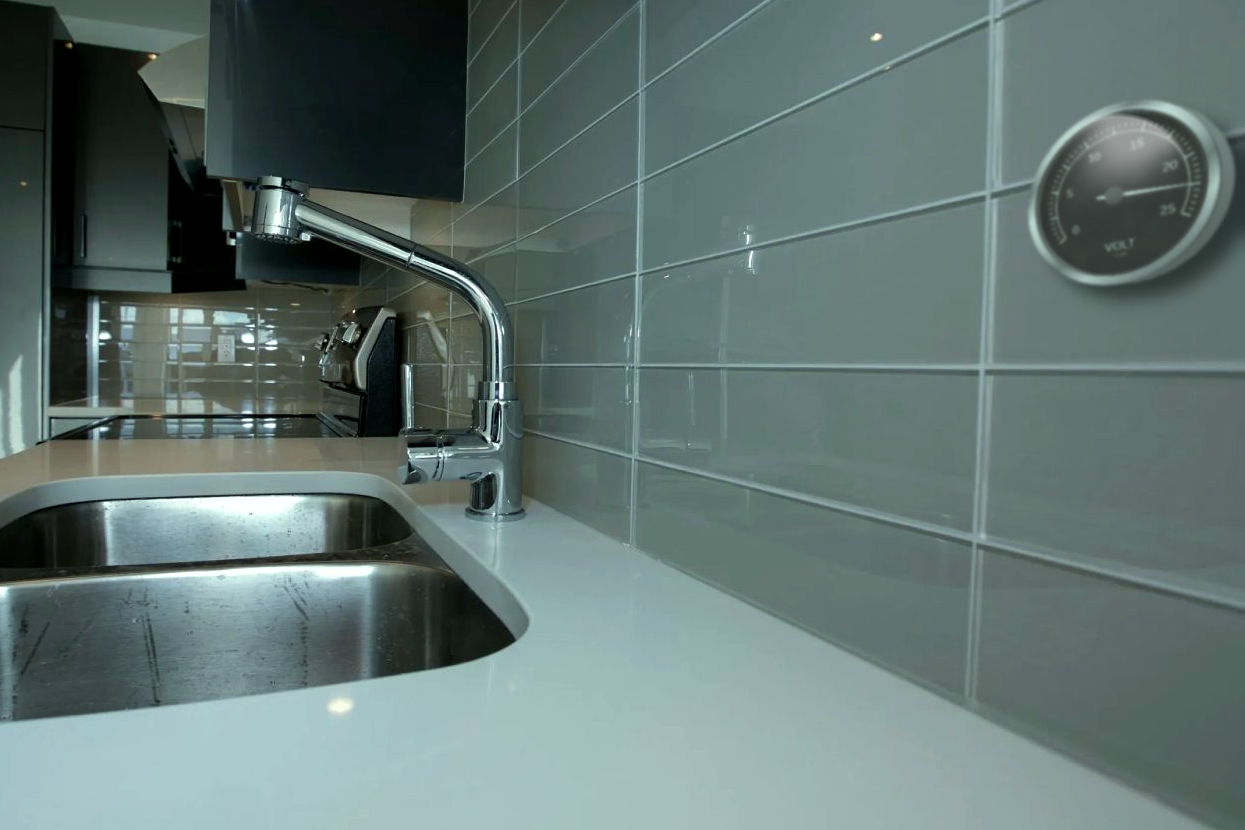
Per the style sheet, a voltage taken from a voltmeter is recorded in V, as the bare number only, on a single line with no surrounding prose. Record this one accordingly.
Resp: 22.5
